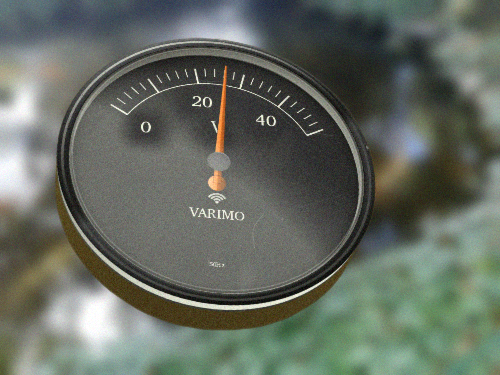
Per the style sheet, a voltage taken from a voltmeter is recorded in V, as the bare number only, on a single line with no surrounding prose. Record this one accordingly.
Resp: 26
